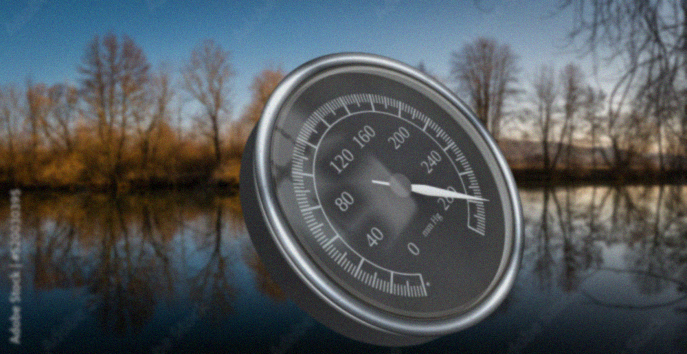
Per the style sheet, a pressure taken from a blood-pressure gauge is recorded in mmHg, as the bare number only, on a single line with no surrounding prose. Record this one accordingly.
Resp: 280
